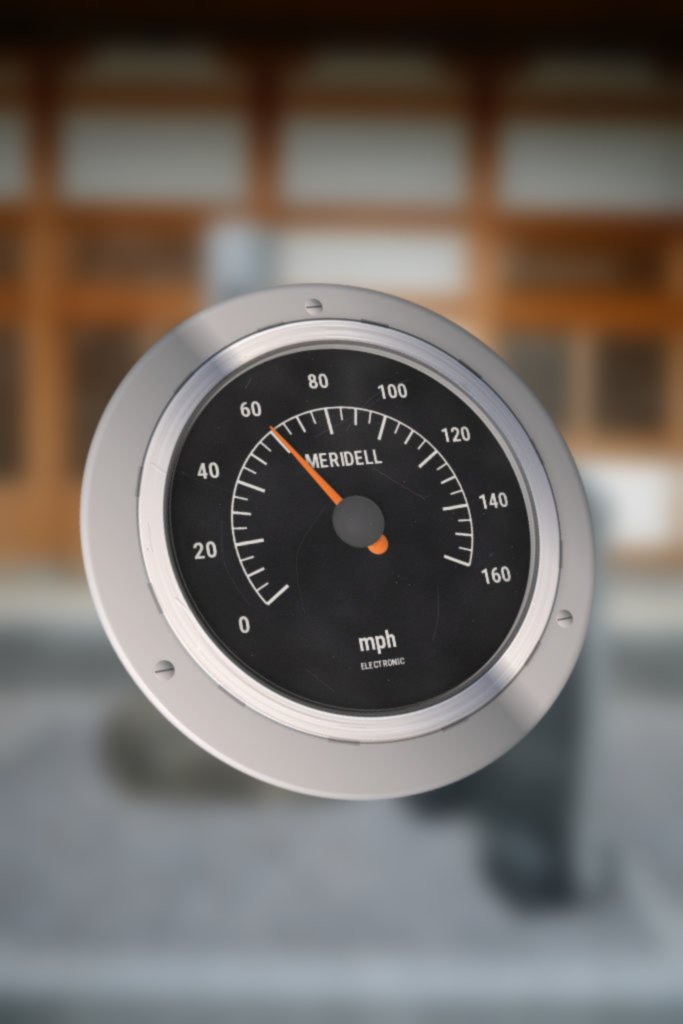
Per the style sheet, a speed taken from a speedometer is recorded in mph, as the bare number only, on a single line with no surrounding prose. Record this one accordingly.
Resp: 60
